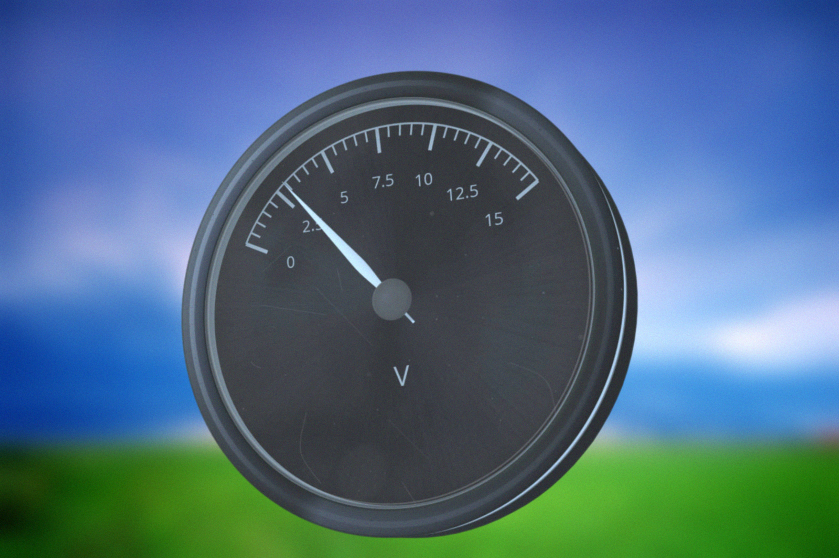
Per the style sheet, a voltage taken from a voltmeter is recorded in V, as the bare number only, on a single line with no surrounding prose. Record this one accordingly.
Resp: 3
